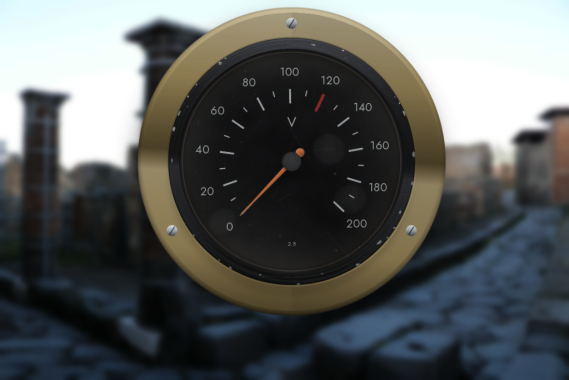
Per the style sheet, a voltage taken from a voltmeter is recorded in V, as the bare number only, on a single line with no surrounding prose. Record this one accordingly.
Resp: 0
